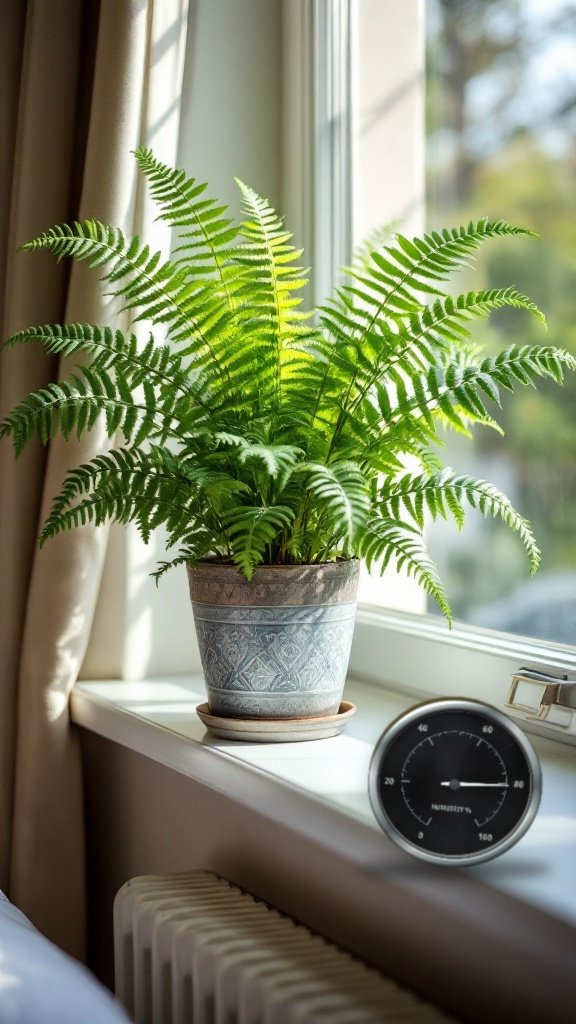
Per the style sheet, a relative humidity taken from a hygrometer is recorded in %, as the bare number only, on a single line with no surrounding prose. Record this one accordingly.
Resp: 80
